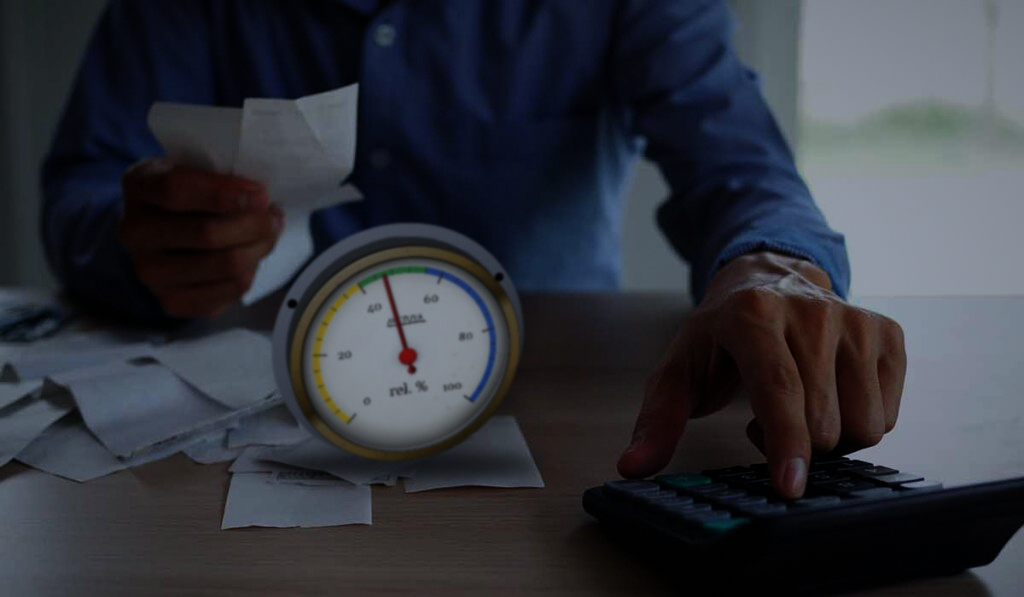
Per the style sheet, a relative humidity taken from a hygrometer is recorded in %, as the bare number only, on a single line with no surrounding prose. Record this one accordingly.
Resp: 46
